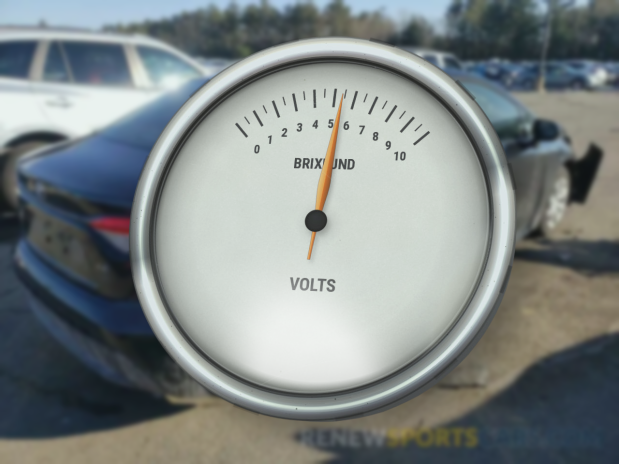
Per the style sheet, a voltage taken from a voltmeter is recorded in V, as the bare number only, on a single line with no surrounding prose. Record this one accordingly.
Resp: 5.5
